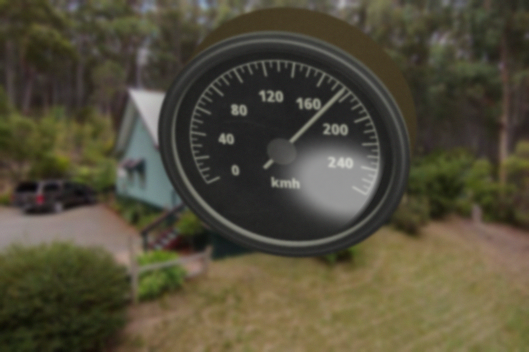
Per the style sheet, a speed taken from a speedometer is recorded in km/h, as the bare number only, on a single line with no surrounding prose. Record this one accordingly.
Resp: 175
